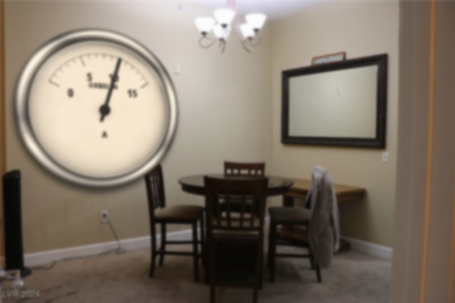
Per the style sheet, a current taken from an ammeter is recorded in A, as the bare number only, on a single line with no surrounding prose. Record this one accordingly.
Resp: 10
